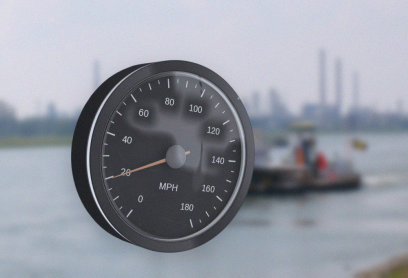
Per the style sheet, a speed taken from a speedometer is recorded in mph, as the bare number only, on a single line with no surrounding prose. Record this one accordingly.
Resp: 20
